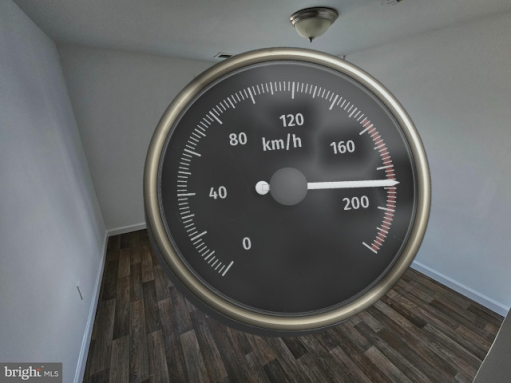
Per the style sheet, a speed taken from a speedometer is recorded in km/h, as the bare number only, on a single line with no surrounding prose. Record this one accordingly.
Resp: 188
